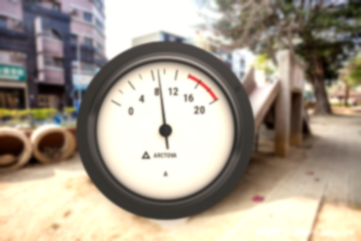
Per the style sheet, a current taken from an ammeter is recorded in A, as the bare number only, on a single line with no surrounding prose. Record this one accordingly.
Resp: 9
